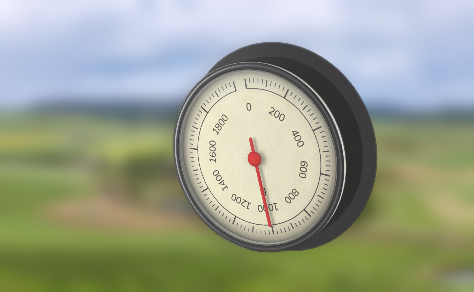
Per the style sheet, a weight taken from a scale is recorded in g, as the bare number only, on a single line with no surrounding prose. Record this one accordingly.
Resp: 1000
